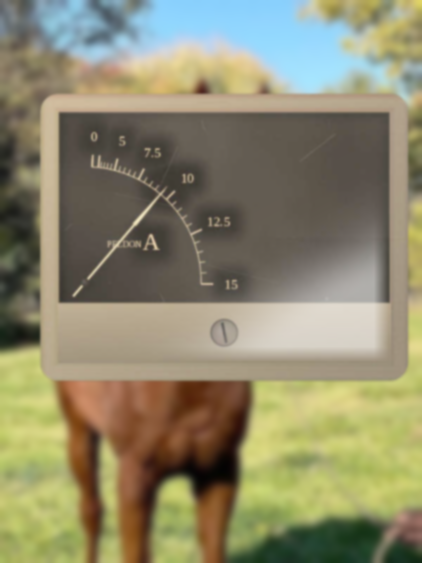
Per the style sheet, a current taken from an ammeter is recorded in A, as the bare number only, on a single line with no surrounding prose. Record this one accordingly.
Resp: 9.5
